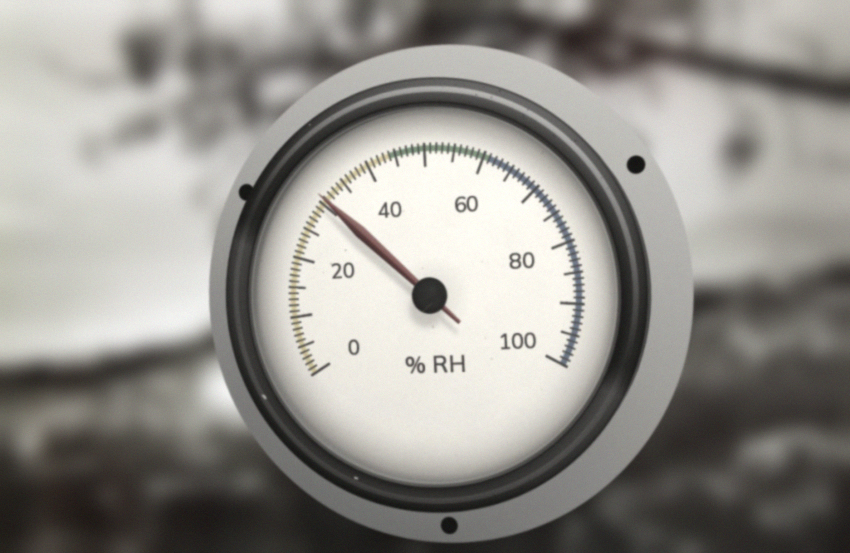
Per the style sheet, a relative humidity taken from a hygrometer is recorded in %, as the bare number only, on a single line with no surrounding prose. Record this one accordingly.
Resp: 31
